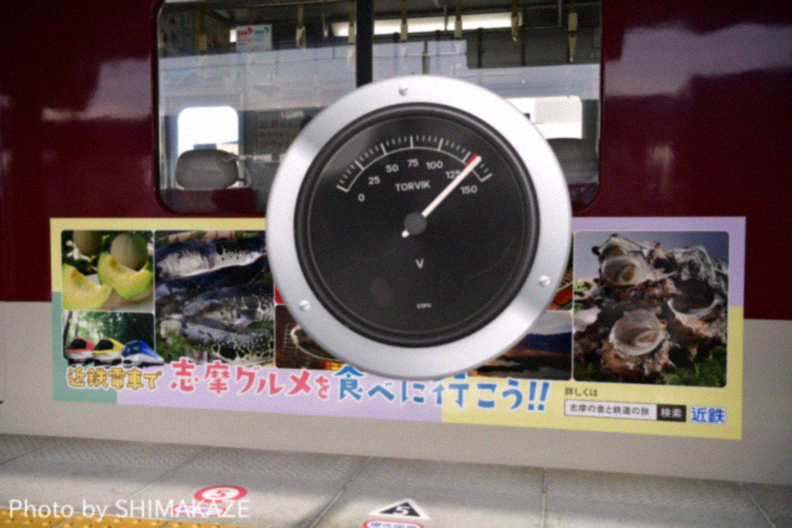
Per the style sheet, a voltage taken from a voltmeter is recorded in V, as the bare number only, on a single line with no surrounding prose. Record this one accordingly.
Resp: 135
